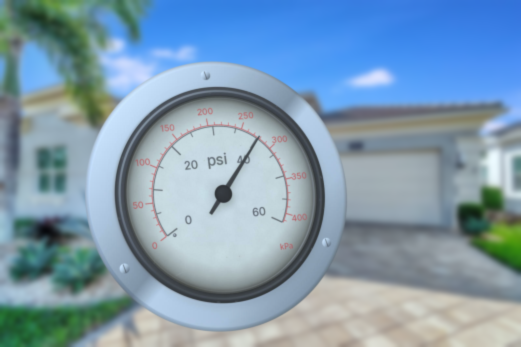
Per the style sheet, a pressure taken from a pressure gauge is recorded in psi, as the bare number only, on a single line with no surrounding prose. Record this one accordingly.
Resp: 40
